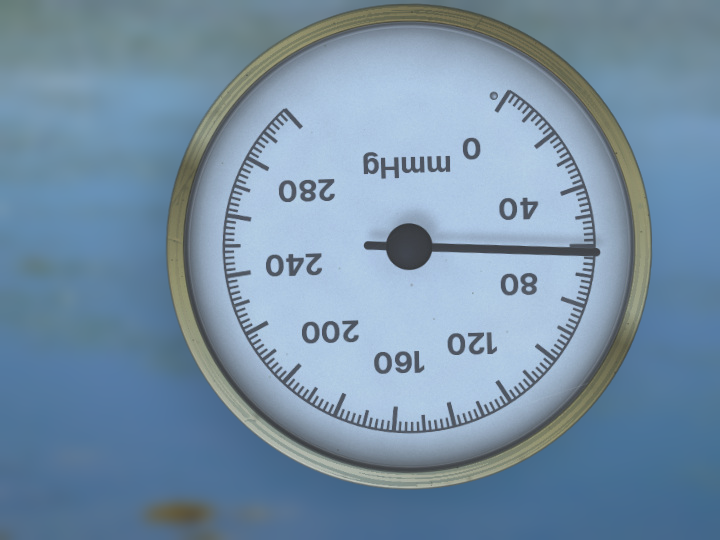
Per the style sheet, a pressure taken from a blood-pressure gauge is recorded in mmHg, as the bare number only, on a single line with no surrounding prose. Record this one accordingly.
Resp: 62
